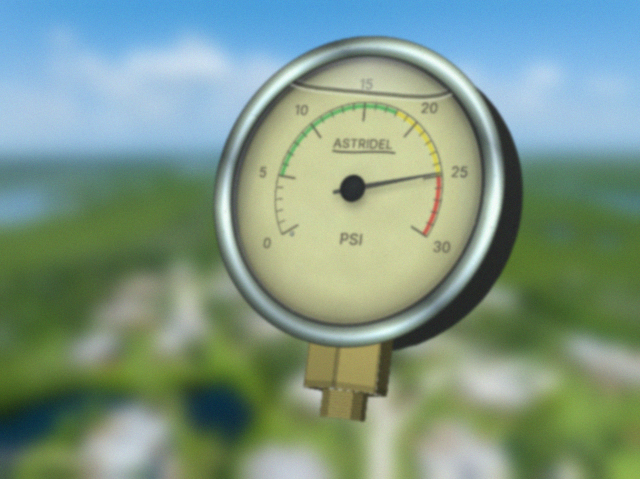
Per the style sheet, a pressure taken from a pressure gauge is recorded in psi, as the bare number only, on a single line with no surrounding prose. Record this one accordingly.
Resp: 25
